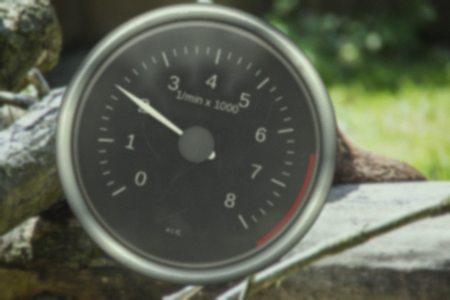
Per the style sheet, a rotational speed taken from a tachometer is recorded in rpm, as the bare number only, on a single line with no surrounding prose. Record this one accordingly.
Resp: 2000
